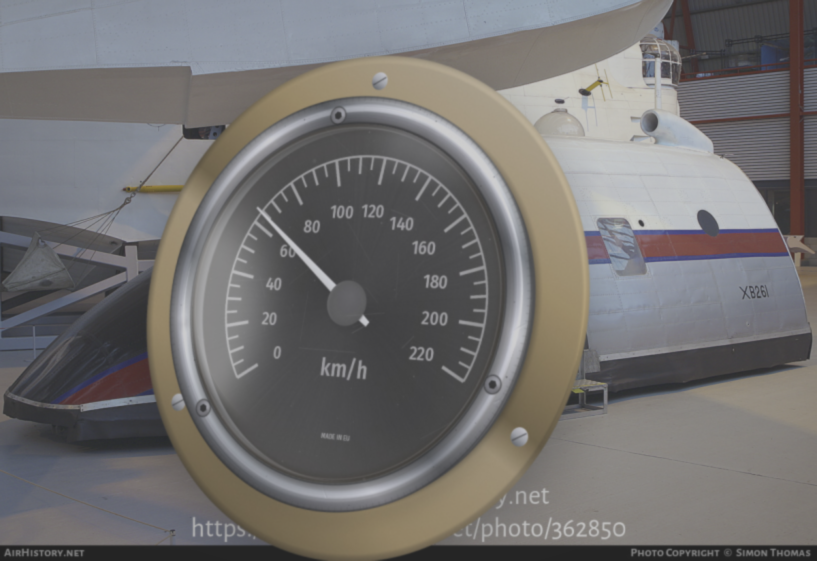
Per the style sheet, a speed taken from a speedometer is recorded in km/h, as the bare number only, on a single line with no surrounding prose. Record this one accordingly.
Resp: 65
